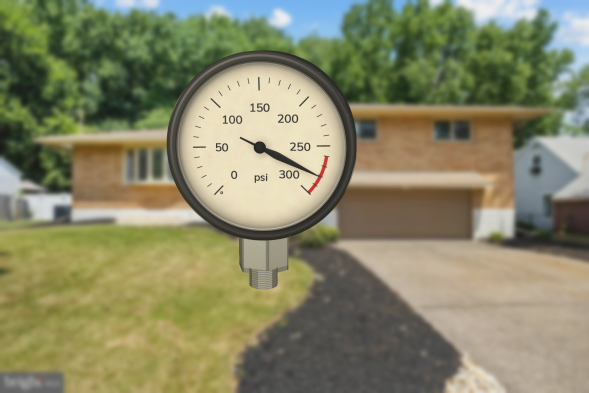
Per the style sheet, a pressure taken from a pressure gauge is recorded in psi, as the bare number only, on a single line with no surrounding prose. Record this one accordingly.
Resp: 280
